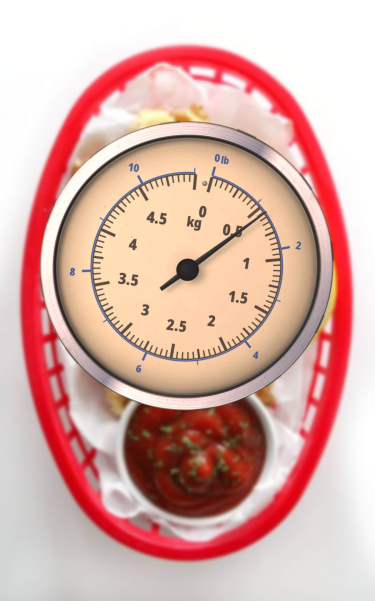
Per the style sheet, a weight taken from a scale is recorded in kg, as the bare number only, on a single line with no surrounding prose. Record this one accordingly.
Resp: 0.55
